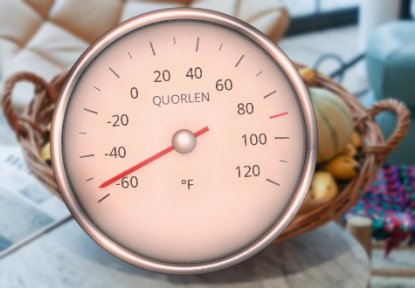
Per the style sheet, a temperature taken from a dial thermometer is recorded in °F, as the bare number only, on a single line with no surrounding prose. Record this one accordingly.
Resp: -55
